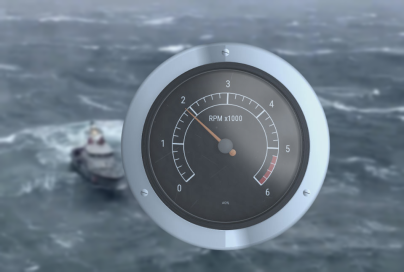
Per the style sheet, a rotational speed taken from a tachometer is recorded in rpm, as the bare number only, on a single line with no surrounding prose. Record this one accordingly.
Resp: 1900
